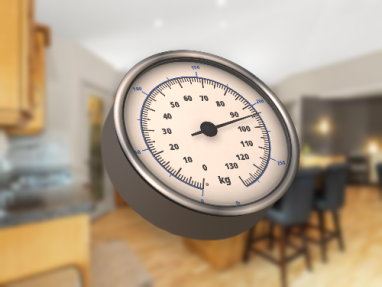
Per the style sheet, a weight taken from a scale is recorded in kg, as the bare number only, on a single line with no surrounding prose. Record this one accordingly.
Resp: 95
